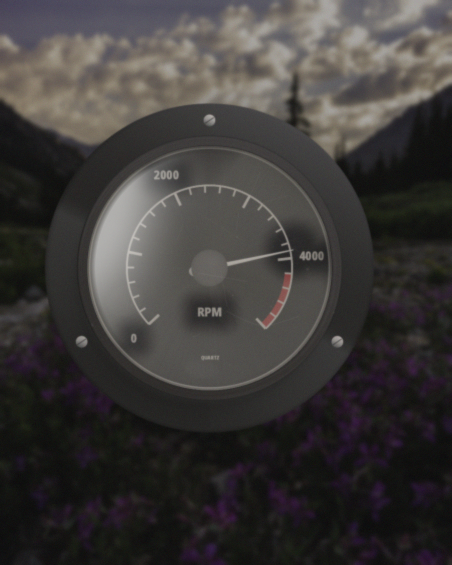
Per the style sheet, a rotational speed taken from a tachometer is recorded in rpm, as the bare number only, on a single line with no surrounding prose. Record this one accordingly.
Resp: 3900
